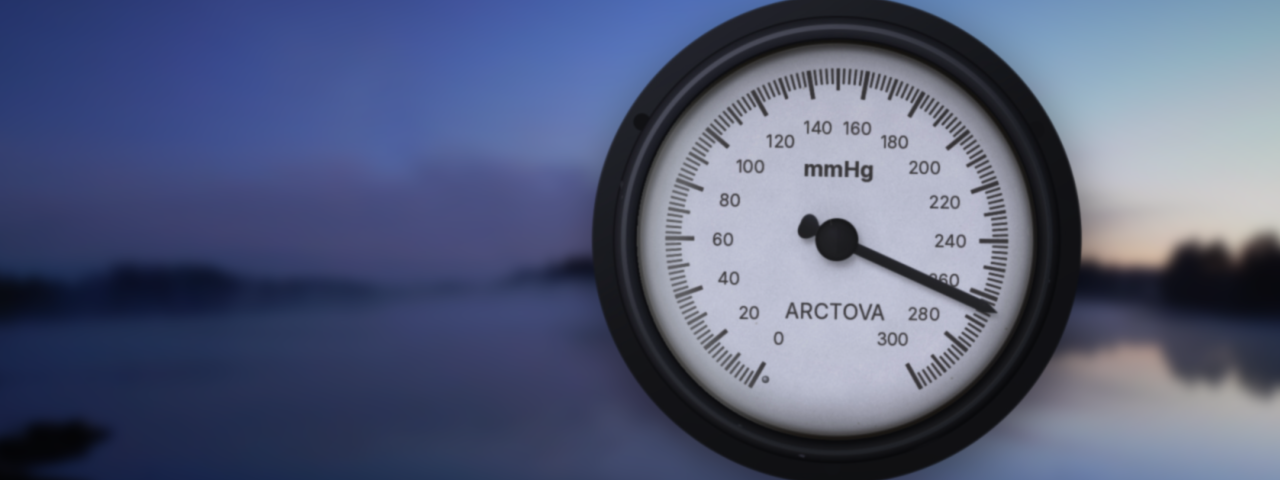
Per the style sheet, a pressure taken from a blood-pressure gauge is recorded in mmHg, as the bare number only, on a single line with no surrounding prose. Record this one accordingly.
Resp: 264
